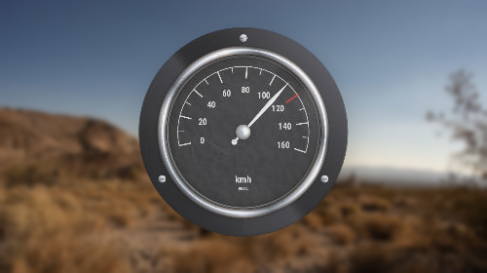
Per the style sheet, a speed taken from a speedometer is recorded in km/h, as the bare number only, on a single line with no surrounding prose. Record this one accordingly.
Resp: 110
